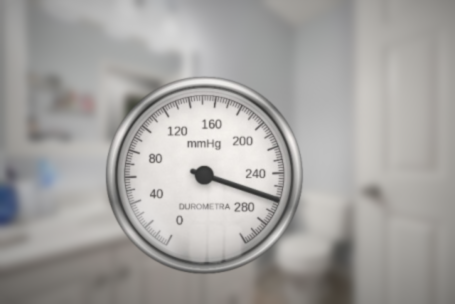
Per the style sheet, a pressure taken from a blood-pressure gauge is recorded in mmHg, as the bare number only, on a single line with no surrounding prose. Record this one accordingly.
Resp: 260
